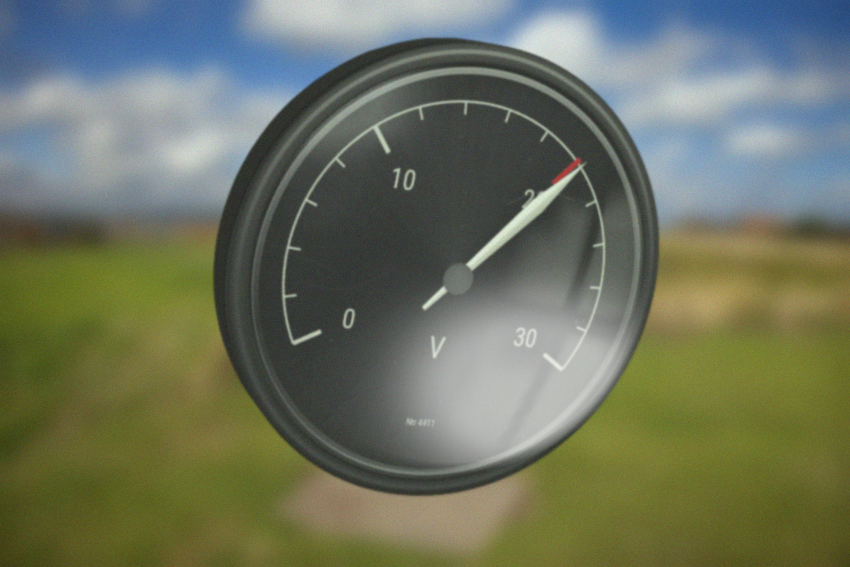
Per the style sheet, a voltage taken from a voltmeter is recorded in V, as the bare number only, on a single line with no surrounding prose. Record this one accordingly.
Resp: 20
